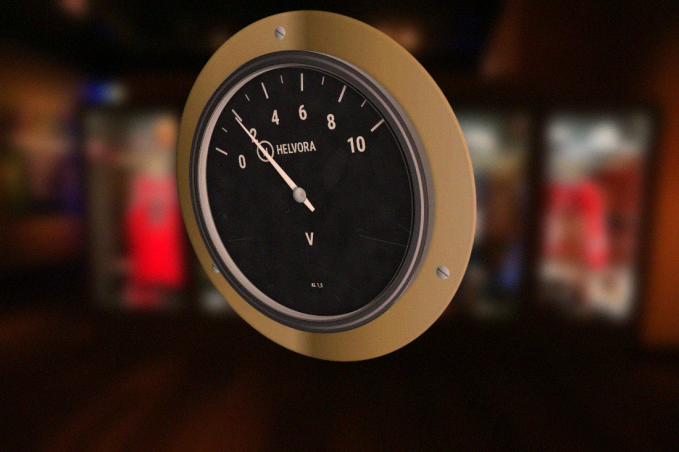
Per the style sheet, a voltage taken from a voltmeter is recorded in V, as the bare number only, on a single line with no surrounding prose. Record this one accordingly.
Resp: 2
